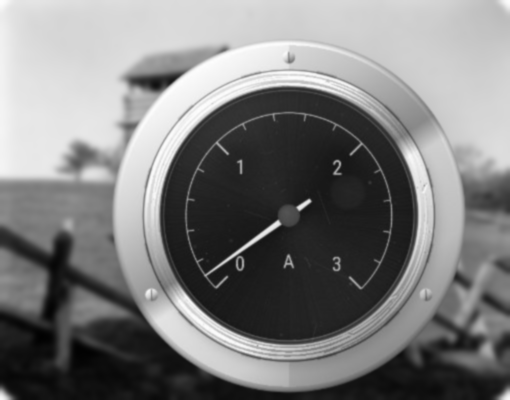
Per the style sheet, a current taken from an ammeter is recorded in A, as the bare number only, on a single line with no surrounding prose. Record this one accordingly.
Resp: 0.1
